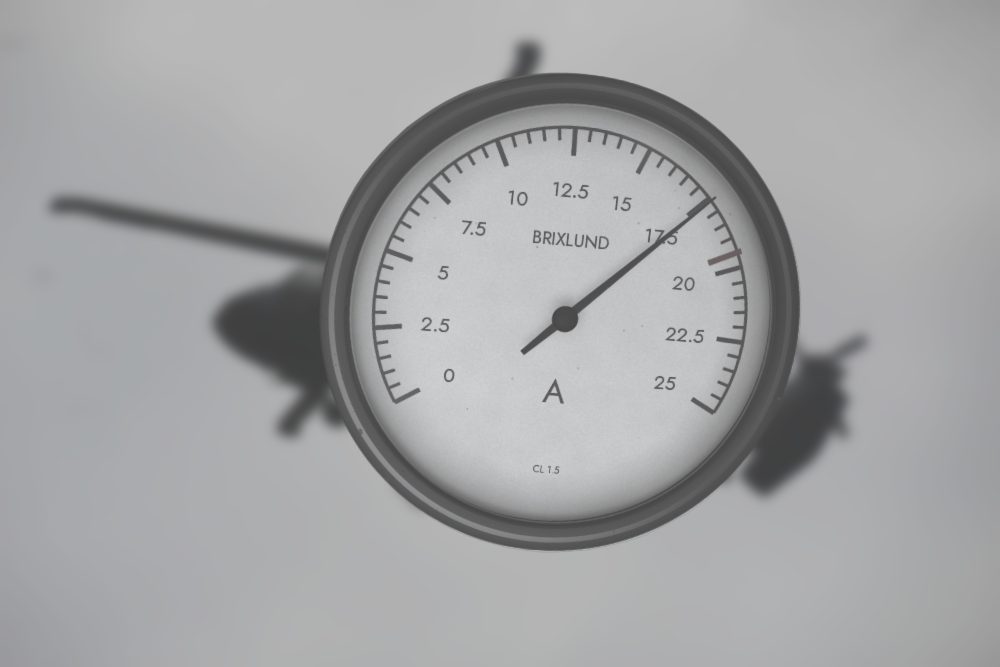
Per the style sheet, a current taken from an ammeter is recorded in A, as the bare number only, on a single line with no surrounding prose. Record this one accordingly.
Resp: 17.5
